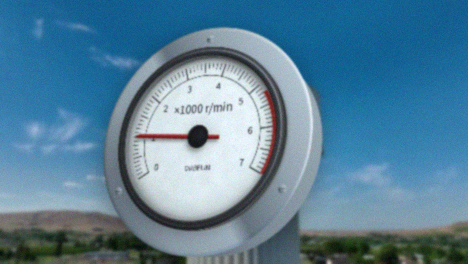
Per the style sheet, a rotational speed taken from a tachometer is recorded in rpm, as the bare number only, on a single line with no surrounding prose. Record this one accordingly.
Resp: 1000
